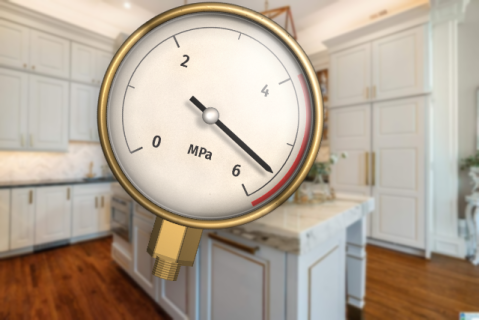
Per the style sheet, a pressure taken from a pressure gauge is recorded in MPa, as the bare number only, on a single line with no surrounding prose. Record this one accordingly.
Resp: 5.5
